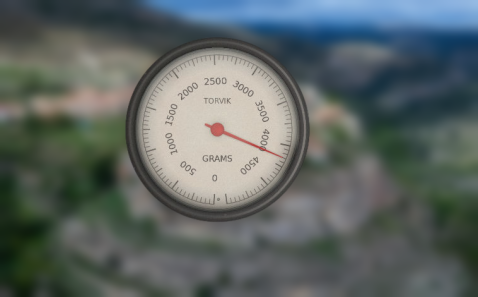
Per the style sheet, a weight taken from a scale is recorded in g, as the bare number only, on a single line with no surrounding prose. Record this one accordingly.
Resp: 4150
